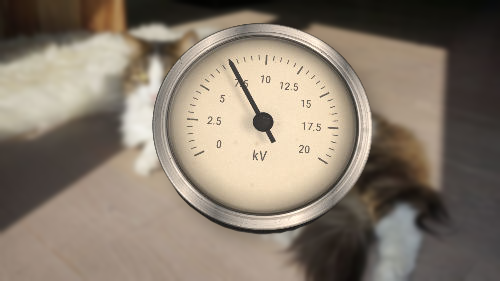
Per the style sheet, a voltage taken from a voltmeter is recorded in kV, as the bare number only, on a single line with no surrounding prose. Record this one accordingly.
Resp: 7.5
